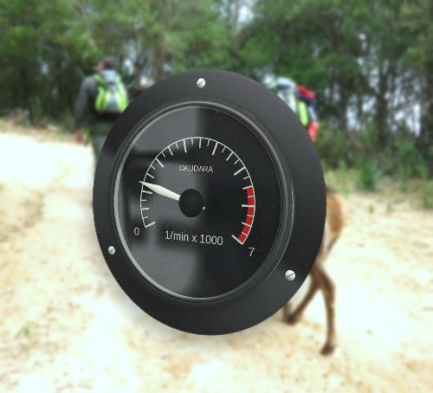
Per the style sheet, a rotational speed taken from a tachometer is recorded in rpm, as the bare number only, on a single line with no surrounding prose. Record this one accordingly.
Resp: 1250
